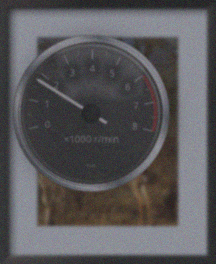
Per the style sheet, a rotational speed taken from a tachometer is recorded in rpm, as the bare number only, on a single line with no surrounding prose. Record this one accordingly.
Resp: 1750
